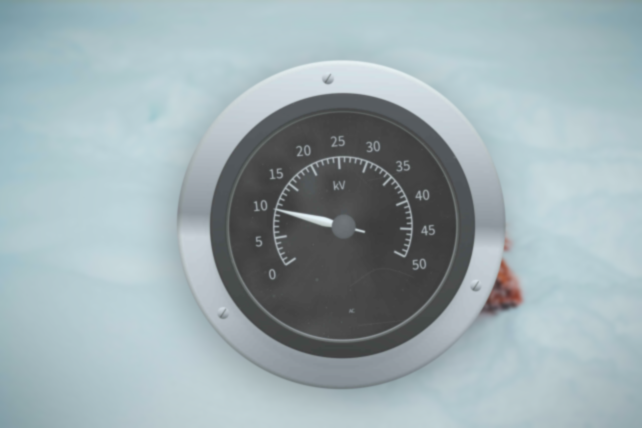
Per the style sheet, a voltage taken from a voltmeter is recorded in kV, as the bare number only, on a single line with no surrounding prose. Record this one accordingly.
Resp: 10
